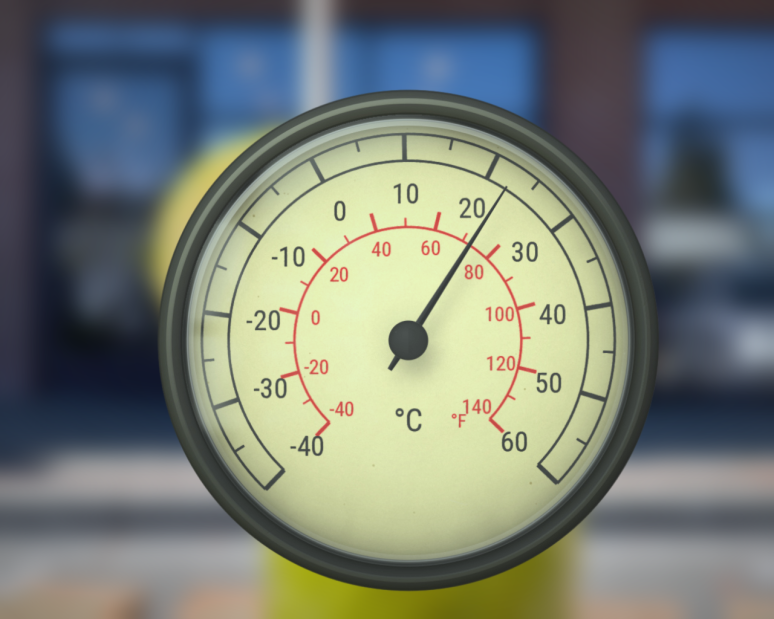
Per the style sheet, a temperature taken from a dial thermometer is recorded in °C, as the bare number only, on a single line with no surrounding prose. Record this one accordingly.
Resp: 22.5
